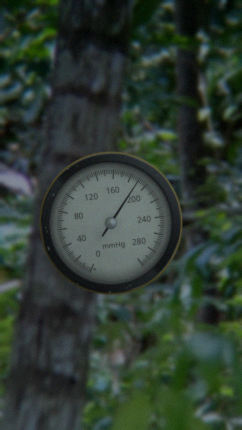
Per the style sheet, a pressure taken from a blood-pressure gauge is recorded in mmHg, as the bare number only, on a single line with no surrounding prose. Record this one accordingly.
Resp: 190
